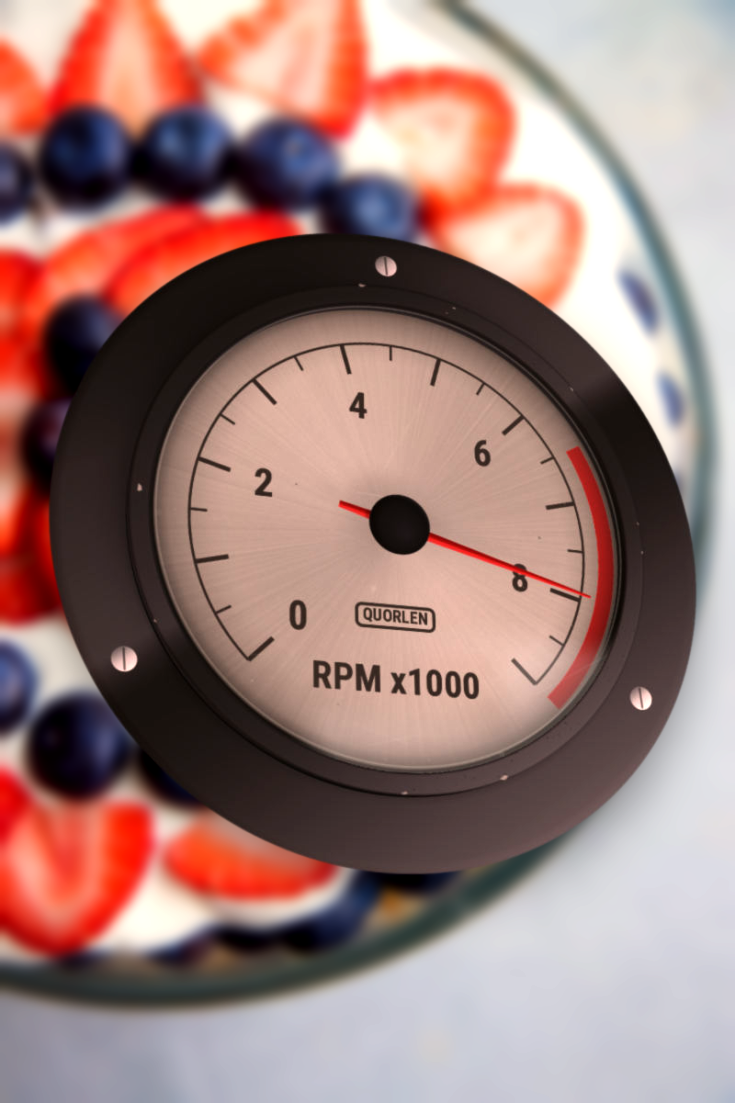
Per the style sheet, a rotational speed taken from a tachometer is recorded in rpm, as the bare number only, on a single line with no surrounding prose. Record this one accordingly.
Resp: 8000
